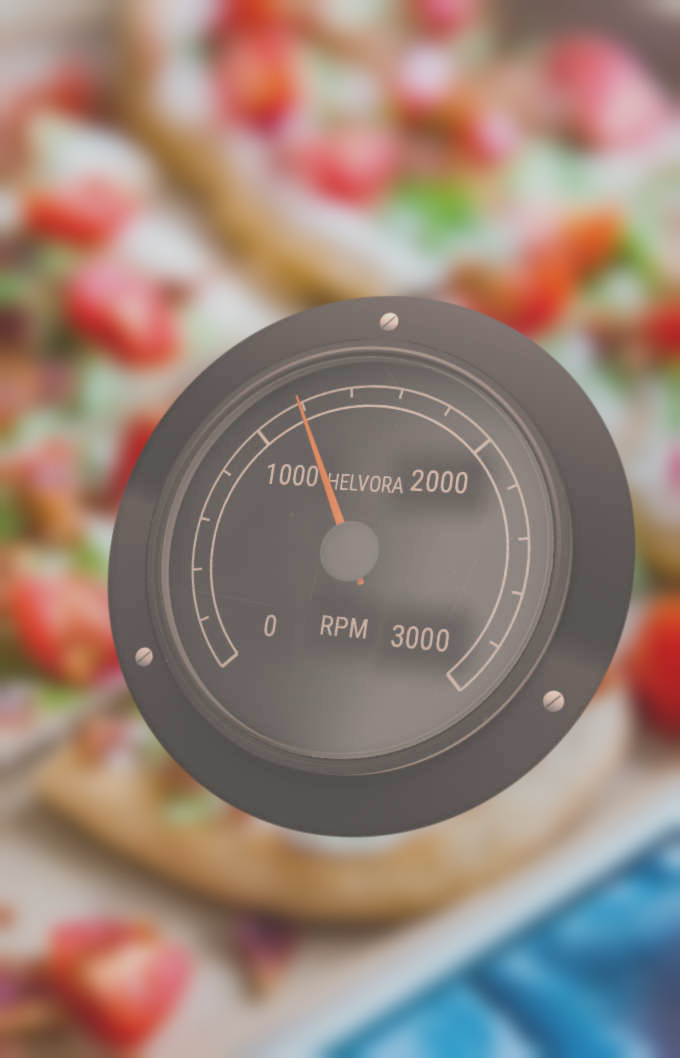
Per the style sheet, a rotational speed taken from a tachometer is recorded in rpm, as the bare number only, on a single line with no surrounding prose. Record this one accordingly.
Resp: 1200
